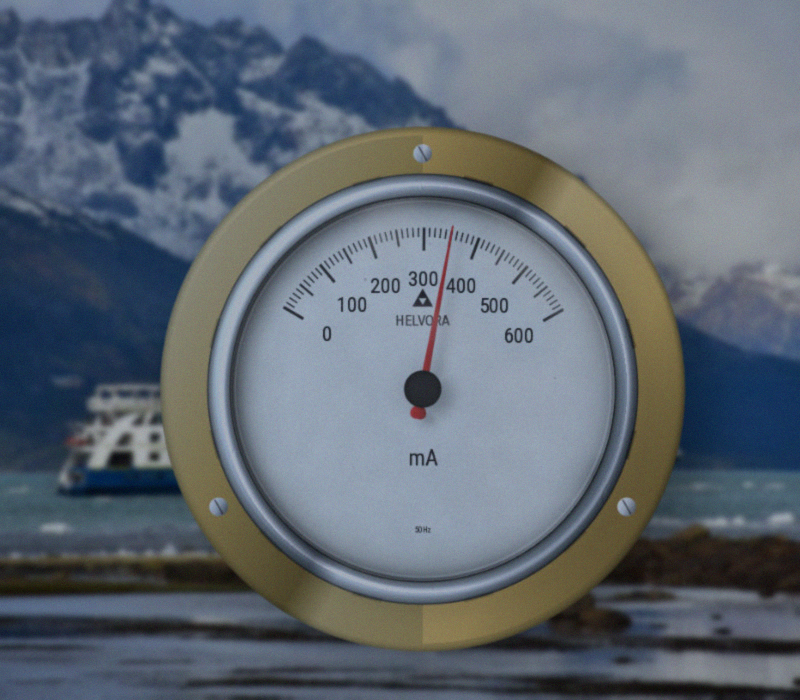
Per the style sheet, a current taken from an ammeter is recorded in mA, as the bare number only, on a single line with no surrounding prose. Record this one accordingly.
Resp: 350
